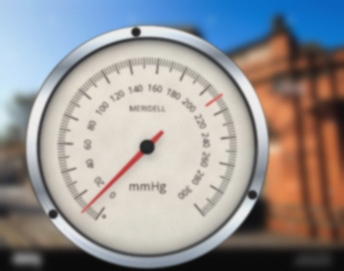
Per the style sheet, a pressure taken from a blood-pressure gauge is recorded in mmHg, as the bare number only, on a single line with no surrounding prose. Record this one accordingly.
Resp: 10
